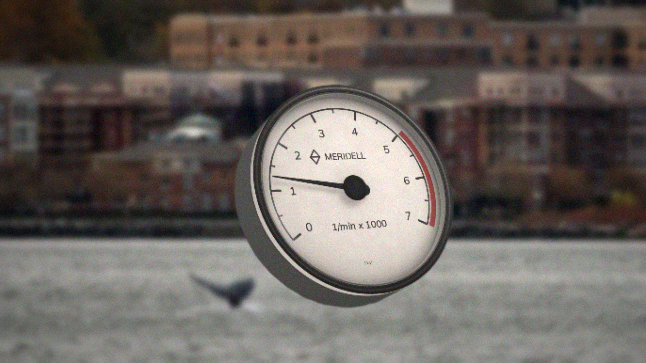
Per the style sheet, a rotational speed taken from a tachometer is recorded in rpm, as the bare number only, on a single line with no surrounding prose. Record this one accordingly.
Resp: 1250
